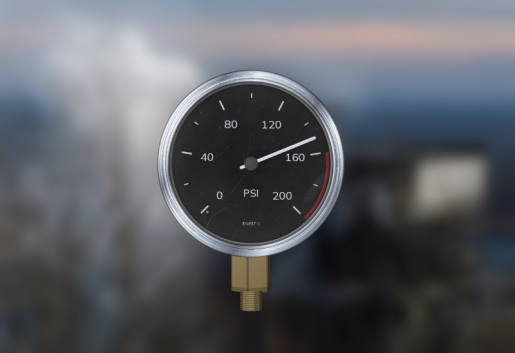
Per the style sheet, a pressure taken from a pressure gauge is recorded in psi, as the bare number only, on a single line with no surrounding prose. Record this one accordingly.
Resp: 150
